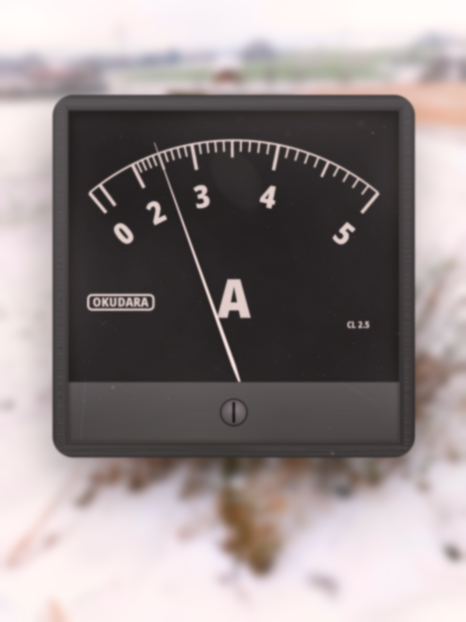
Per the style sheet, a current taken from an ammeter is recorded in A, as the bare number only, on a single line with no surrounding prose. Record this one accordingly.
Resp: 2.5
